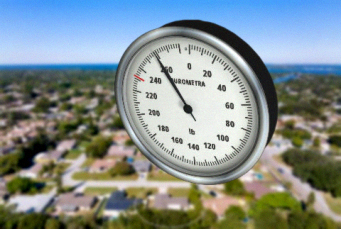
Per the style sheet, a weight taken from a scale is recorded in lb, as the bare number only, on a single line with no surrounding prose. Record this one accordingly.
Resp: 260
